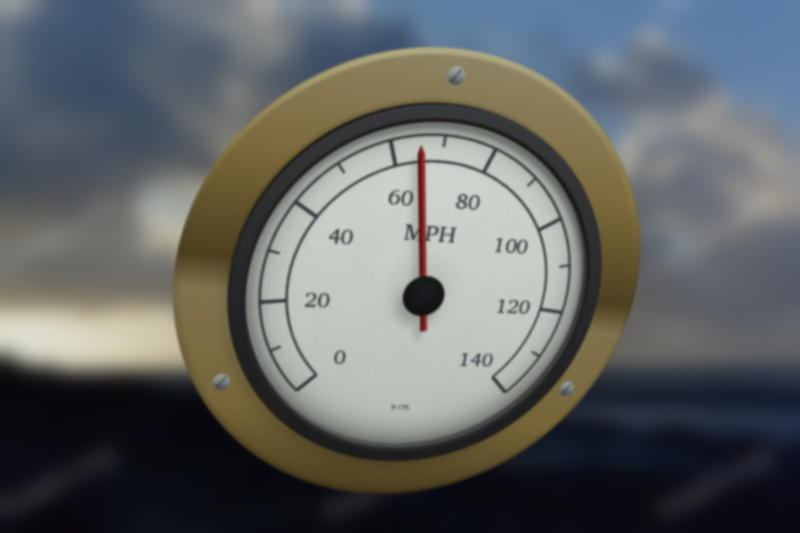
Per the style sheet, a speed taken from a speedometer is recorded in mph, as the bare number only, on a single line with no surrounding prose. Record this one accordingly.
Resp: 65
